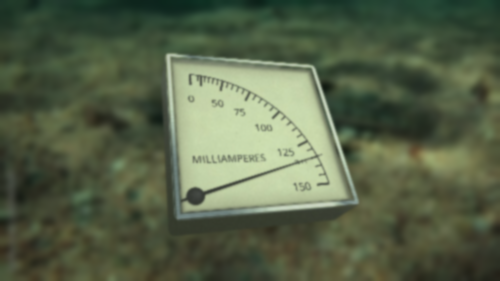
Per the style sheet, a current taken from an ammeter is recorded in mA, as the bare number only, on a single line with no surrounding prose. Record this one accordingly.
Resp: 135
